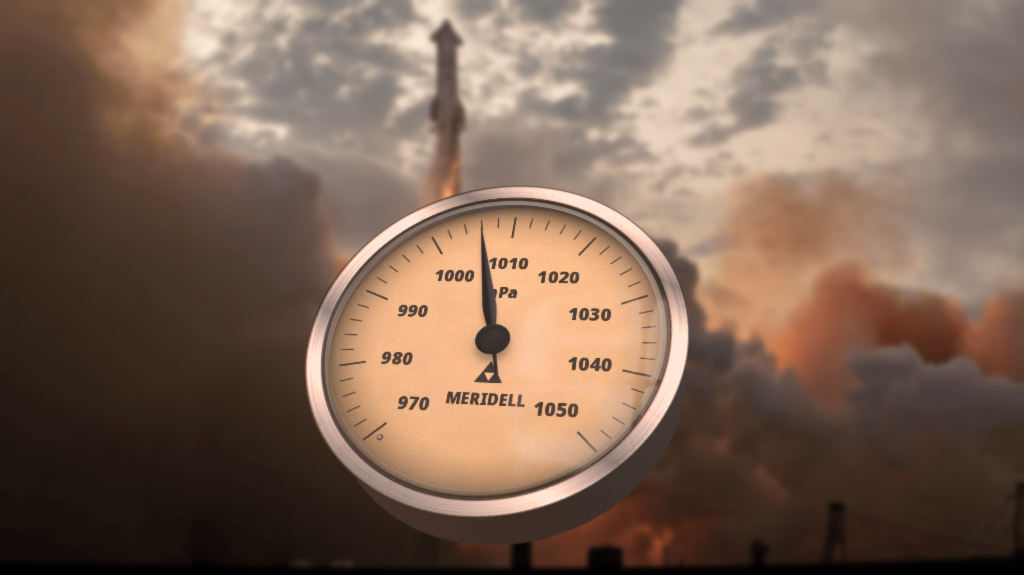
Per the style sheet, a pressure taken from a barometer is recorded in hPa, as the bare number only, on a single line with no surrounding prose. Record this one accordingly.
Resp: 1006
